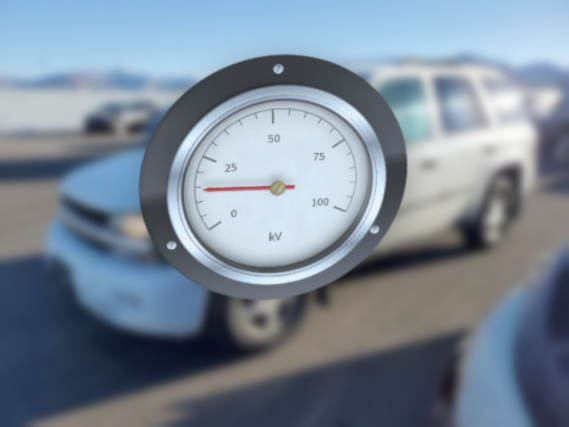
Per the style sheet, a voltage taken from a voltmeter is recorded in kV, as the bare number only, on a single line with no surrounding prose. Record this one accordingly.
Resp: 15
